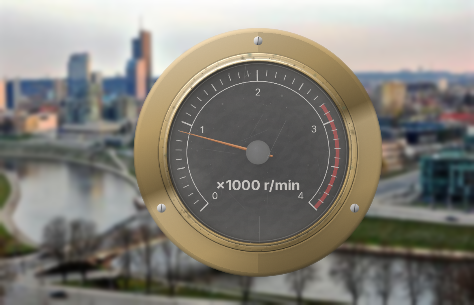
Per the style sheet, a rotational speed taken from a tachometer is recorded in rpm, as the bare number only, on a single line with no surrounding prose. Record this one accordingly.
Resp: 900
